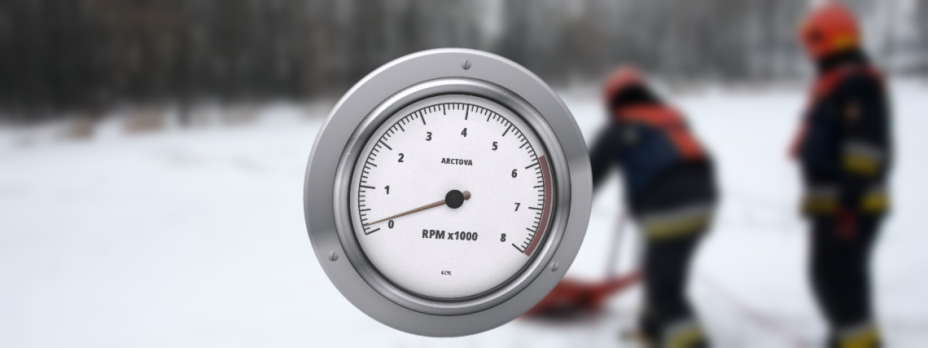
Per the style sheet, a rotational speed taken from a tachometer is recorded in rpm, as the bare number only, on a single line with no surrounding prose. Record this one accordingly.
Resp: 200
